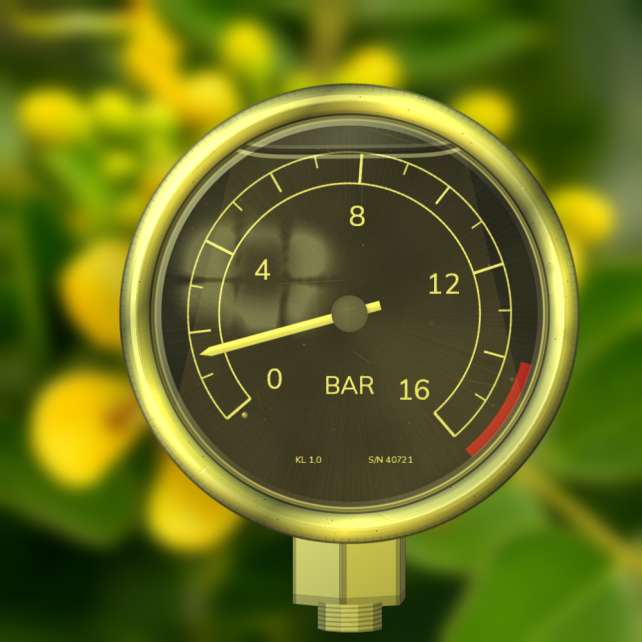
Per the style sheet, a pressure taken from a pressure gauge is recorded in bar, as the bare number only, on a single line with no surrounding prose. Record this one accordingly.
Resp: 1.5
